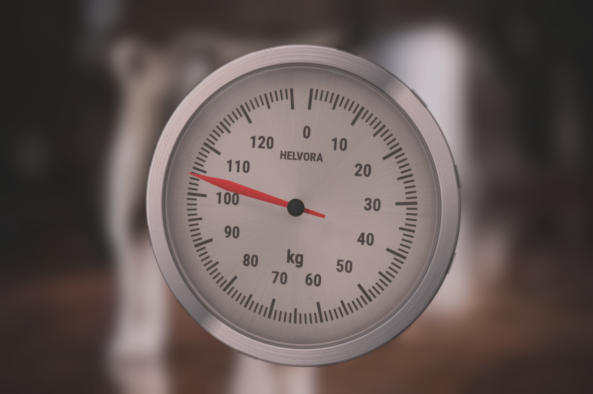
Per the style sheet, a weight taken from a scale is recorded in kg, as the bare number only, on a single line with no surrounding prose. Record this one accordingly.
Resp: 104
